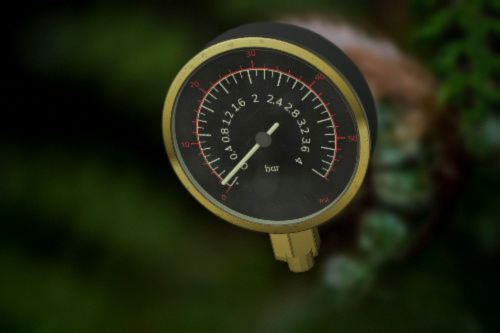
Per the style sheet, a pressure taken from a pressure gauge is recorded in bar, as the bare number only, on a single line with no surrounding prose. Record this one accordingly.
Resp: 0.1
